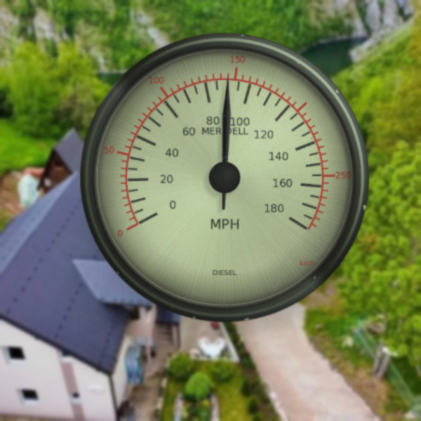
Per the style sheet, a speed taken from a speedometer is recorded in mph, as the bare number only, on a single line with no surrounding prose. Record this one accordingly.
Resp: 90
